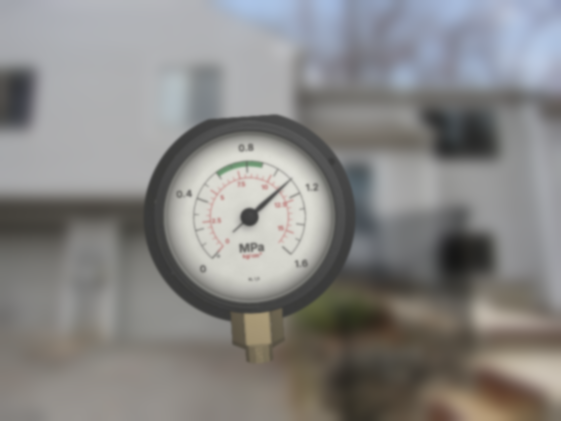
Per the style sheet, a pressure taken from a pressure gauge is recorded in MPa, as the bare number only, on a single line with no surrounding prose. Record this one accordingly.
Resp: 1.1
